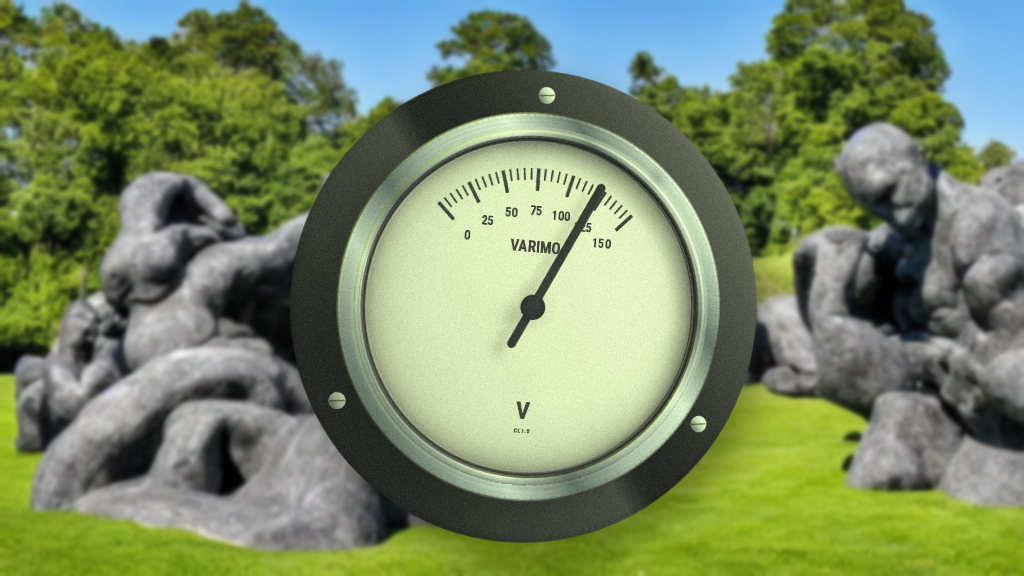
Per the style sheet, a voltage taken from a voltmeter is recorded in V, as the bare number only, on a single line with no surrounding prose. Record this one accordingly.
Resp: 120
